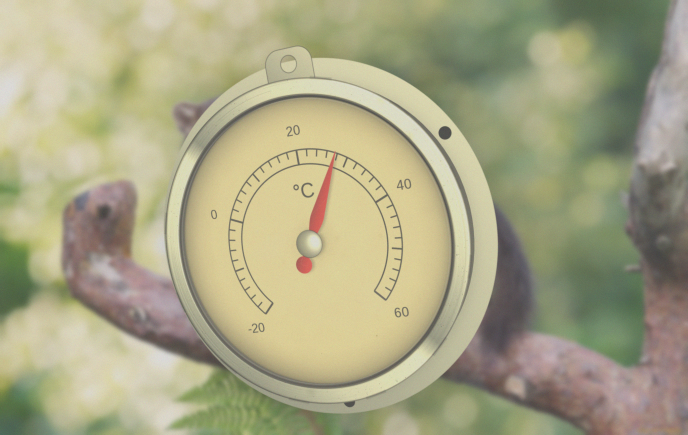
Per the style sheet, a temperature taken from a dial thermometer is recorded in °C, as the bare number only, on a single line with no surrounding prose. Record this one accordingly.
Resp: 28
